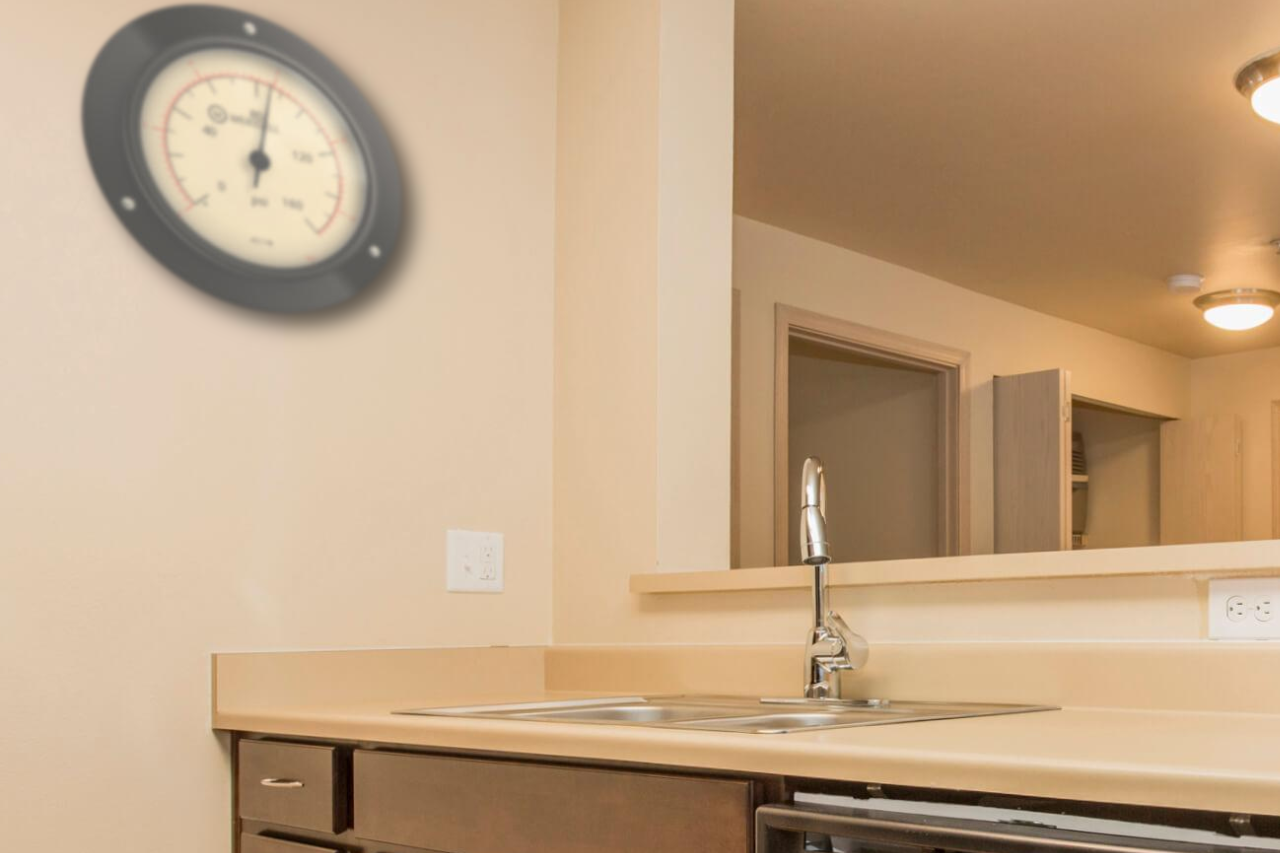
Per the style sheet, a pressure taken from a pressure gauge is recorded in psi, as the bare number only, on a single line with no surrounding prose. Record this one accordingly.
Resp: 85
